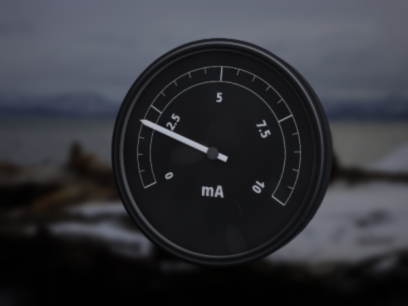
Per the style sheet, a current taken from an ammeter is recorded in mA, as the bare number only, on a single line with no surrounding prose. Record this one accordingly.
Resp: 2
